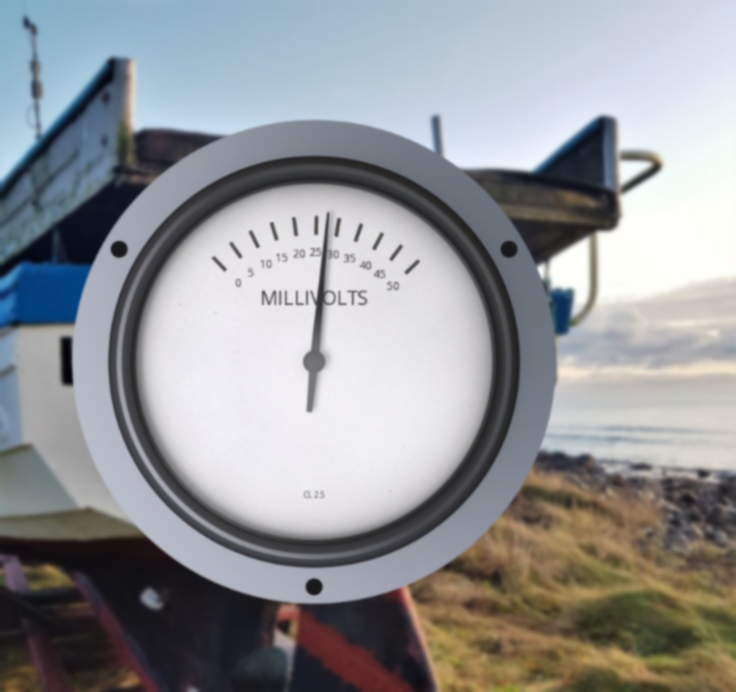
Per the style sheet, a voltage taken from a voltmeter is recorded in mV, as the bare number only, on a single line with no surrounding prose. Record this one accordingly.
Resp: 27.5
